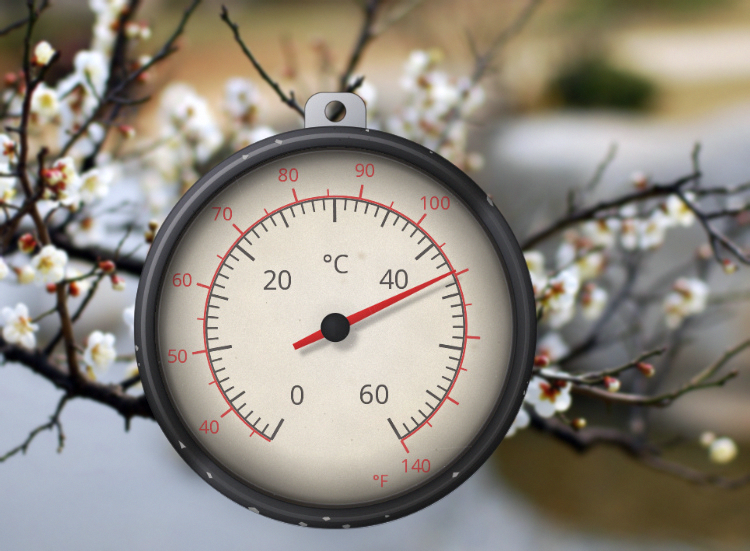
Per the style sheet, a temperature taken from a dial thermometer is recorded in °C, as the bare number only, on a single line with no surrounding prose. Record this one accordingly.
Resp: 43
